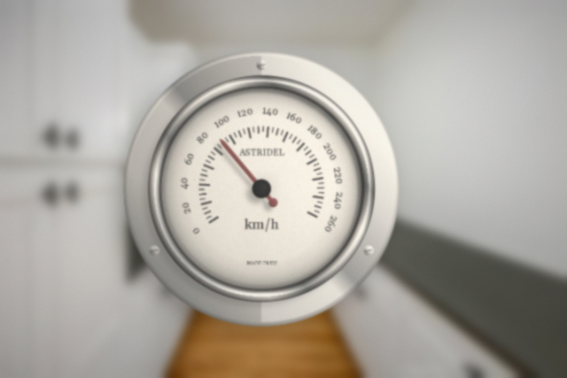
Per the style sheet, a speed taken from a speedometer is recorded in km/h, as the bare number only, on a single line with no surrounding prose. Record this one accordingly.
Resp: 90
